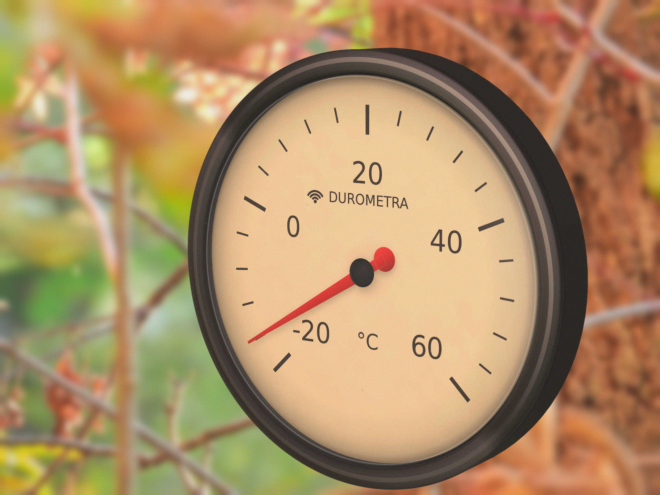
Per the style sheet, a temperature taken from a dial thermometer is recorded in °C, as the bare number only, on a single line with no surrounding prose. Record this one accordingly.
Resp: -16
